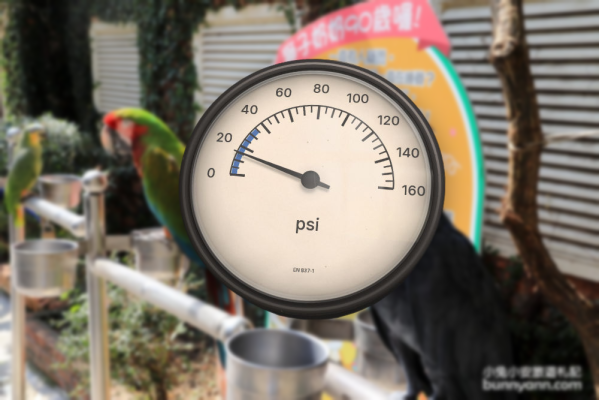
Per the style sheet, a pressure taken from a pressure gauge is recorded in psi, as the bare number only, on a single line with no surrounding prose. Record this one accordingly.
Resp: 15
